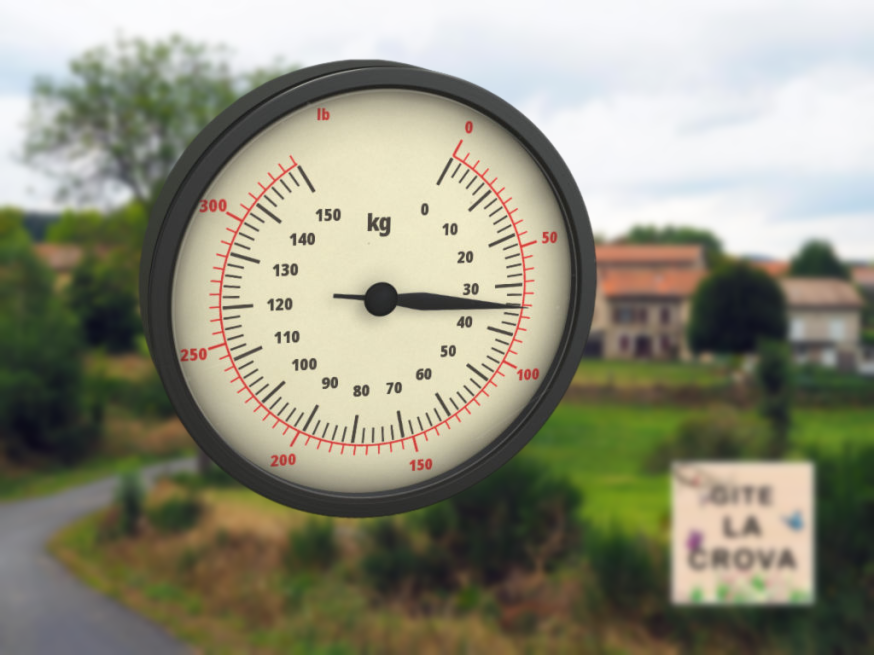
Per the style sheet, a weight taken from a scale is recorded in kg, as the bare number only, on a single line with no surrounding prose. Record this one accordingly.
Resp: 34
